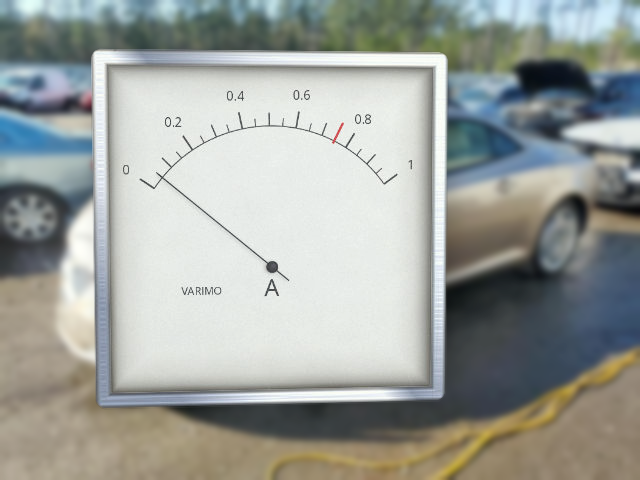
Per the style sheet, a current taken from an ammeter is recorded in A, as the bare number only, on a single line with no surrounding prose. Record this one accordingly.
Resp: 0.05
